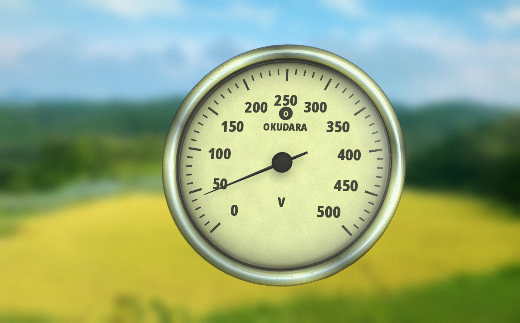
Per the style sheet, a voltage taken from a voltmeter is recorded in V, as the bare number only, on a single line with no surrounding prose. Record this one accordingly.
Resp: 40
